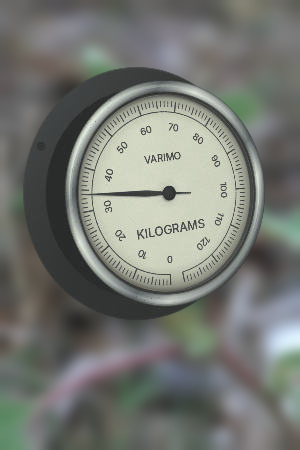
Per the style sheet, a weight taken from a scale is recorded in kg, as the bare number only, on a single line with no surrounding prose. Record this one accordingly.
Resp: 34
